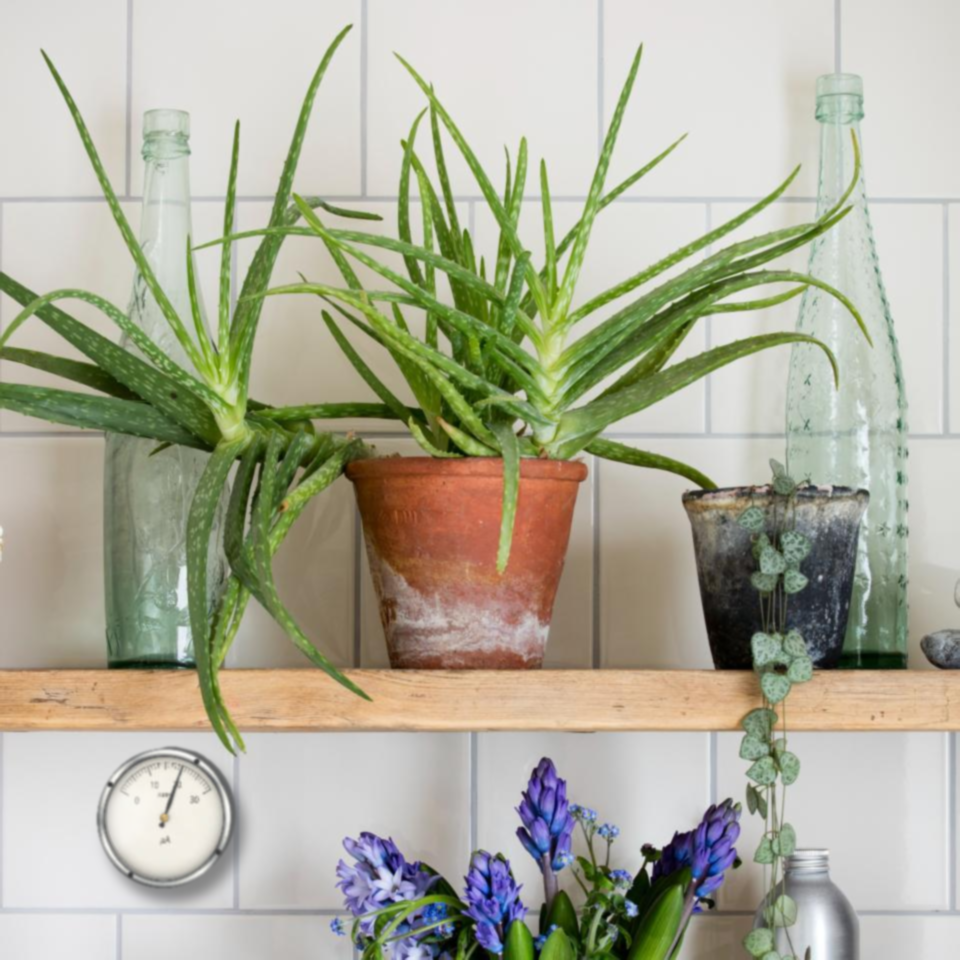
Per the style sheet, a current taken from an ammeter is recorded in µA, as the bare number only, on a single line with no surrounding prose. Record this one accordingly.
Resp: 20
